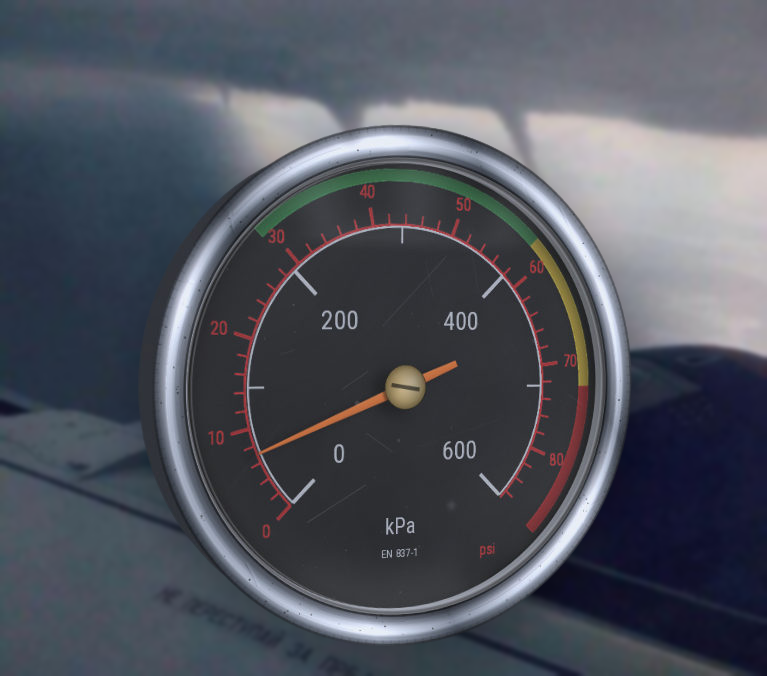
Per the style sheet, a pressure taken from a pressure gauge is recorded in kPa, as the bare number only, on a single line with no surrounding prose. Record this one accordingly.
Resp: 50
